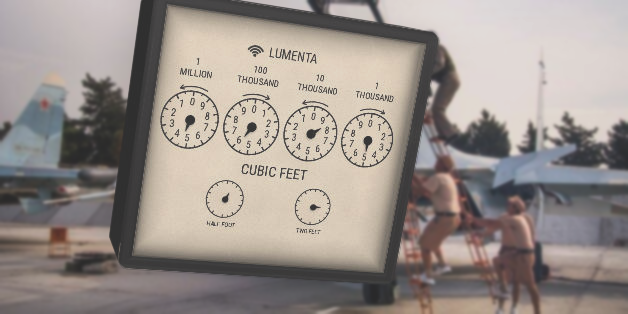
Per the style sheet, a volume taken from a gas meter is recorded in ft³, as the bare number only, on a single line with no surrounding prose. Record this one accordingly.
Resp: 458500
